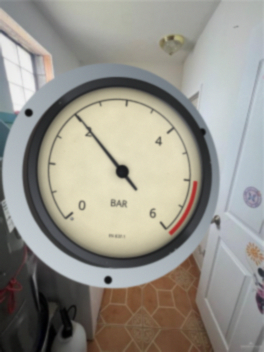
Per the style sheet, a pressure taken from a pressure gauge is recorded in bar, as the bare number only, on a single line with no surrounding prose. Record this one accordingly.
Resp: 2
